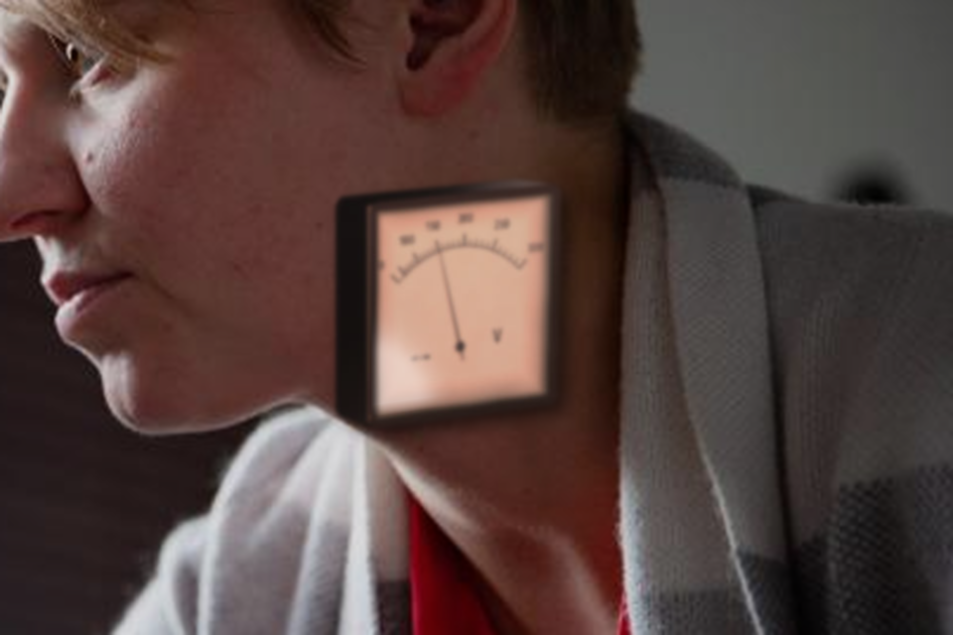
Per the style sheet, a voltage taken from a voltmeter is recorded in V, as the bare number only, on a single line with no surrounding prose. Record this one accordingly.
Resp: 150
